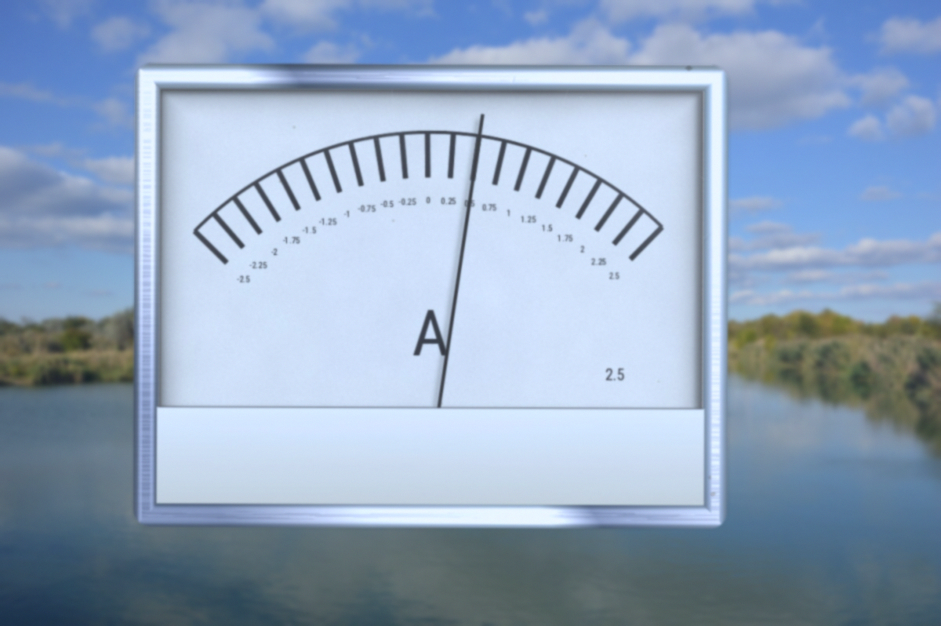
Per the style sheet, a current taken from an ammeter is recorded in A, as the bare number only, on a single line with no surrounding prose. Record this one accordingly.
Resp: 0.5
